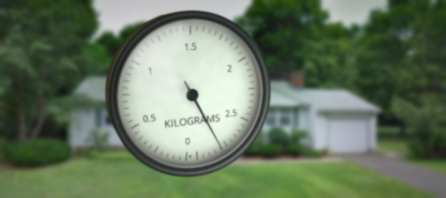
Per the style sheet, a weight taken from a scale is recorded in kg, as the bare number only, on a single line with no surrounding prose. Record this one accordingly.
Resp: 2.8
